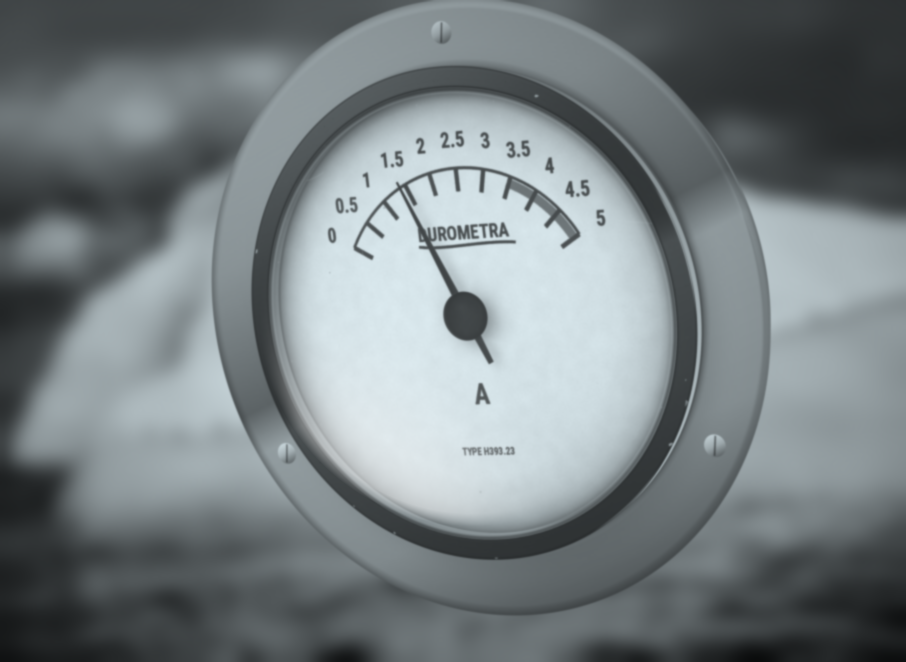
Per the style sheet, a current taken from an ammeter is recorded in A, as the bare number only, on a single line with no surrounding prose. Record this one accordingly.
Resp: 1.5
